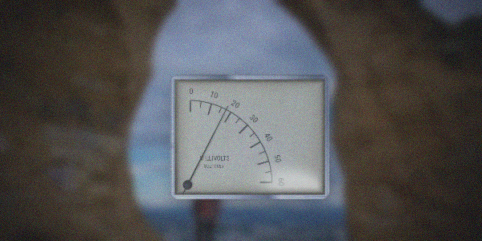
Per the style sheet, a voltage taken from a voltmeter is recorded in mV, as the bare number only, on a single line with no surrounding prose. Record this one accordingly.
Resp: 17.5
